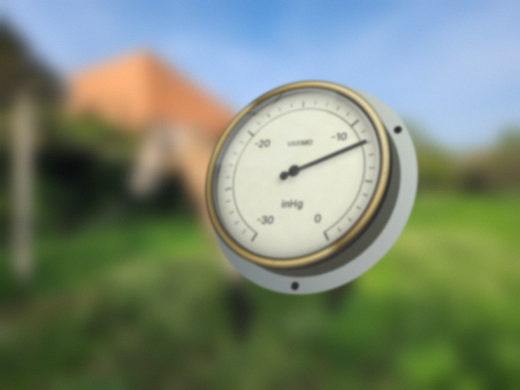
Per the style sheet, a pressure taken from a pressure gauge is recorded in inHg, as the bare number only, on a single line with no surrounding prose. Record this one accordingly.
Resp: -8
